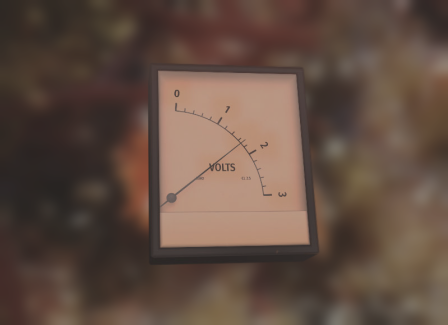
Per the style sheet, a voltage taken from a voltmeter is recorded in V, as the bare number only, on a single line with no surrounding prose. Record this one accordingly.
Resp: 1.7
